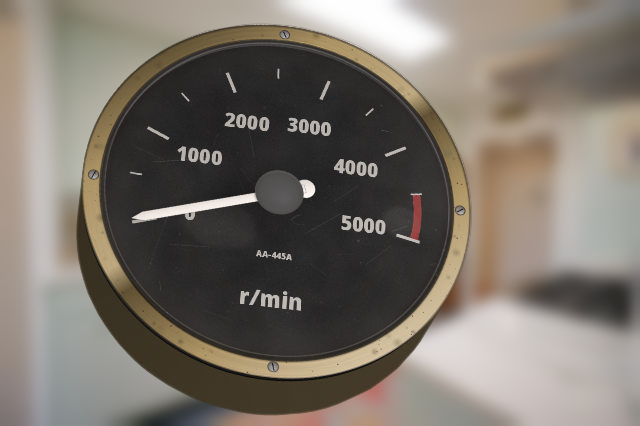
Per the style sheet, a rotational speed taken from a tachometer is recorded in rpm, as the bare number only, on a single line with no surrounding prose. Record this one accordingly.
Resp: 0
